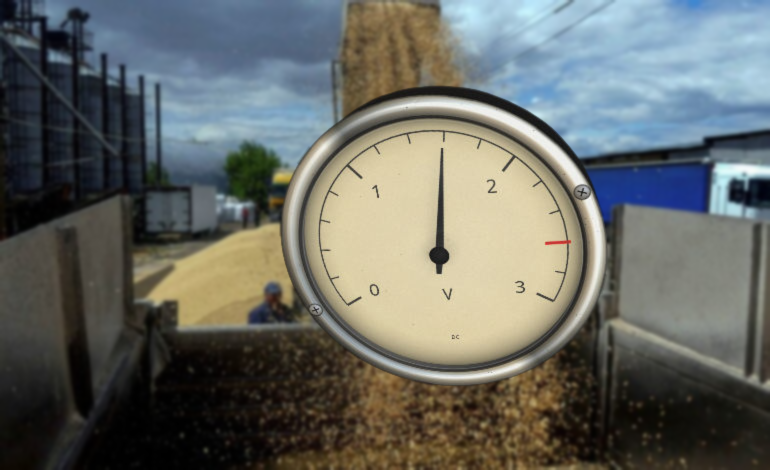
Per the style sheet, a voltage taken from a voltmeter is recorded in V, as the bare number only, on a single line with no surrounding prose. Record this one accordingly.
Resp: 1.6
